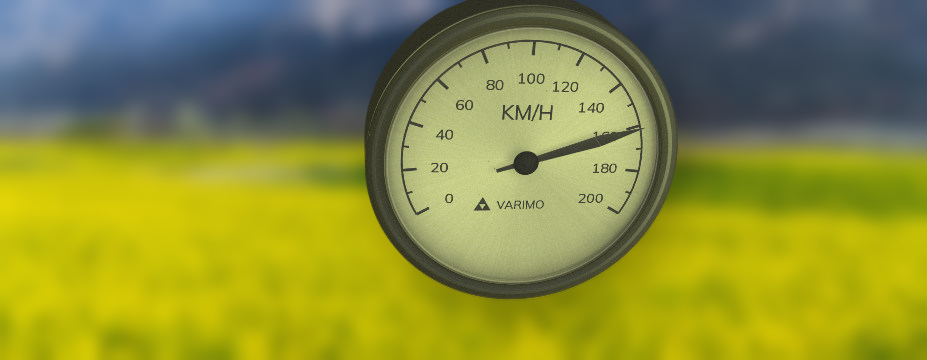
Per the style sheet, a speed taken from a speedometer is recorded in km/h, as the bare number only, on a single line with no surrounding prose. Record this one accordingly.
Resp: 160
